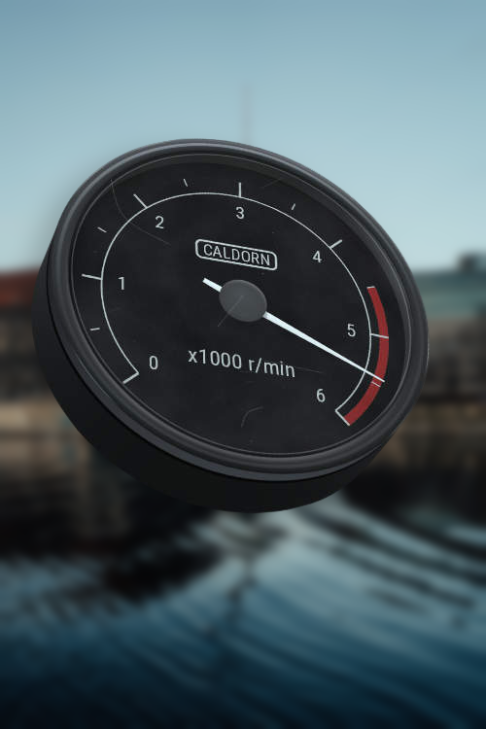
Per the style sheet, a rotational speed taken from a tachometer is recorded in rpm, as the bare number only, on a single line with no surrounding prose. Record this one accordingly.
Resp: 5500
